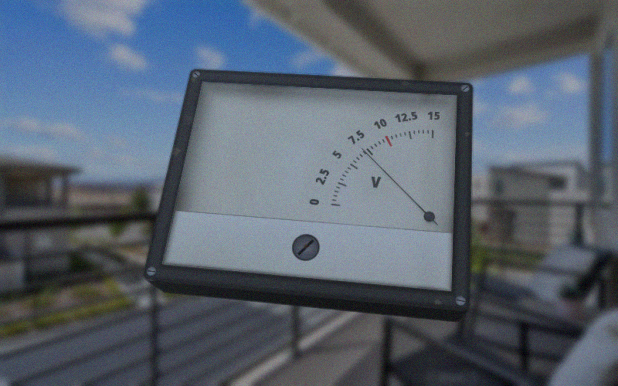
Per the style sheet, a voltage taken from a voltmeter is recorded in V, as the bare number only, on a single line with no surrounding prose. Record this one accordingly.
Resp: 7
